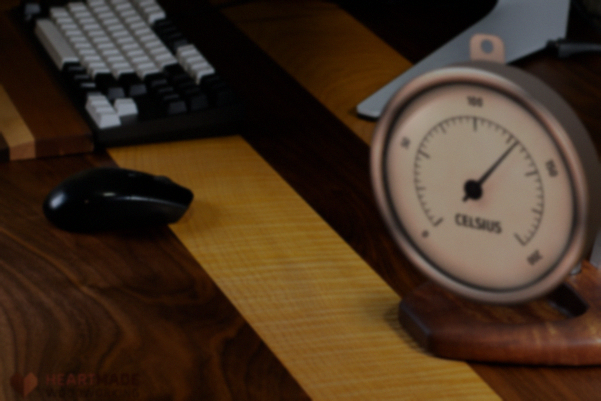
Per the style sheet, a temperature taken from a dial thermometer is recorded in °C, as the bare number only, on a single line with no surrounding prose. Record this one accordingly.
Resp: 130
